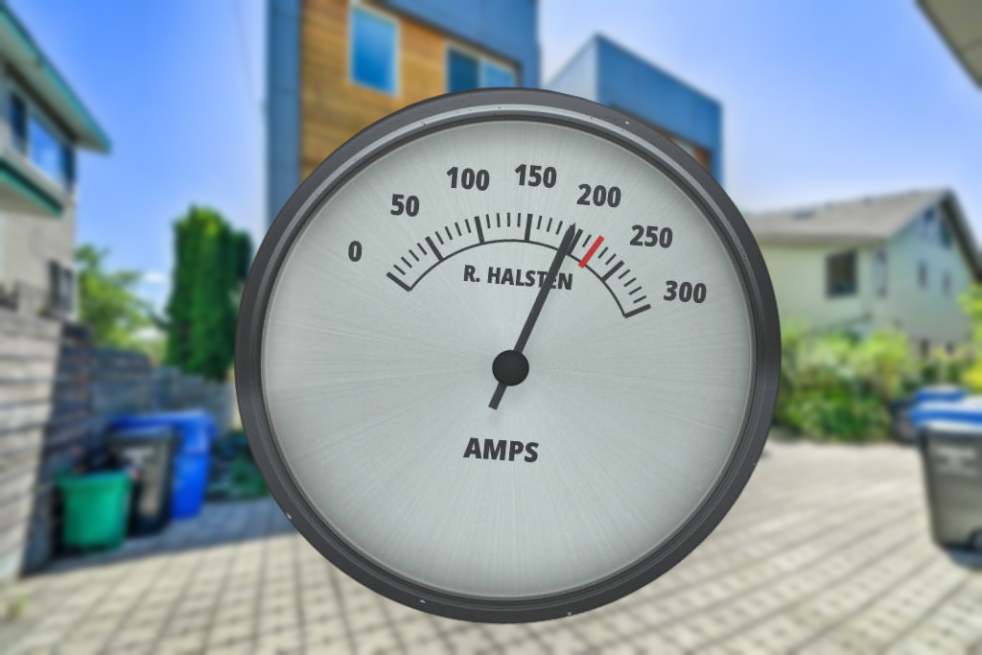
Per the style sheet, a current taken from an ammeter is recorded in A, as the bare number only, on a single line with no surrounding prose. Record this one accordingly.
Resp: 190
